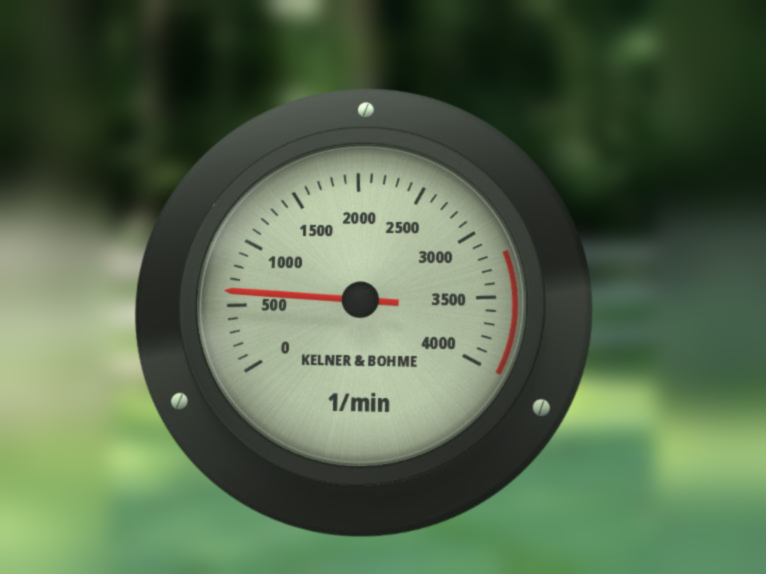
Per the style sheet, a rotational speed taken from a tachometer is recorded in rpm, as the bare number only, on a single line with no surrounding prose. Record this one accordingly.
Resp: 600
